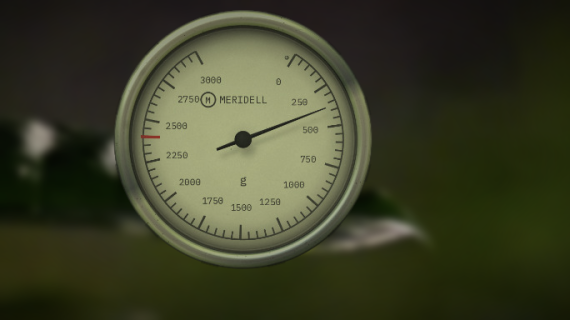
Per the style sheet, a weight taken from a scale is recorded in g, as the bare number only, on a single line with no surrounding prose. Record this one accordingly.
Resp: 375
